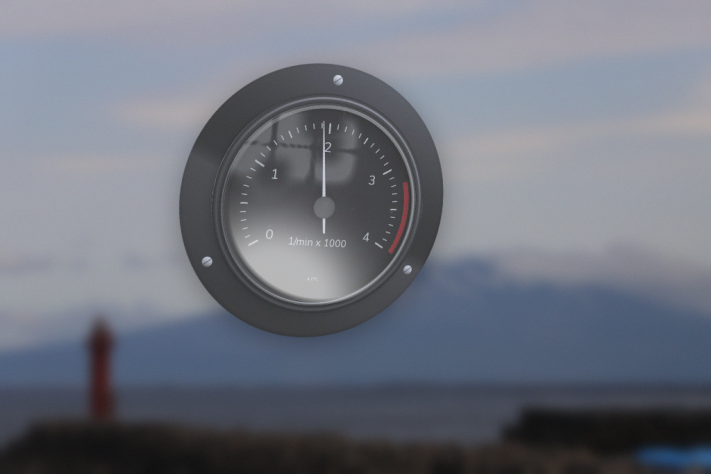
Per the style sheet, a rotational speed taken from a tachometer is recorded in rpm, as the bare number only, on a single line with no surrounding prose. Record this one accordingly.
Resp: 1900
